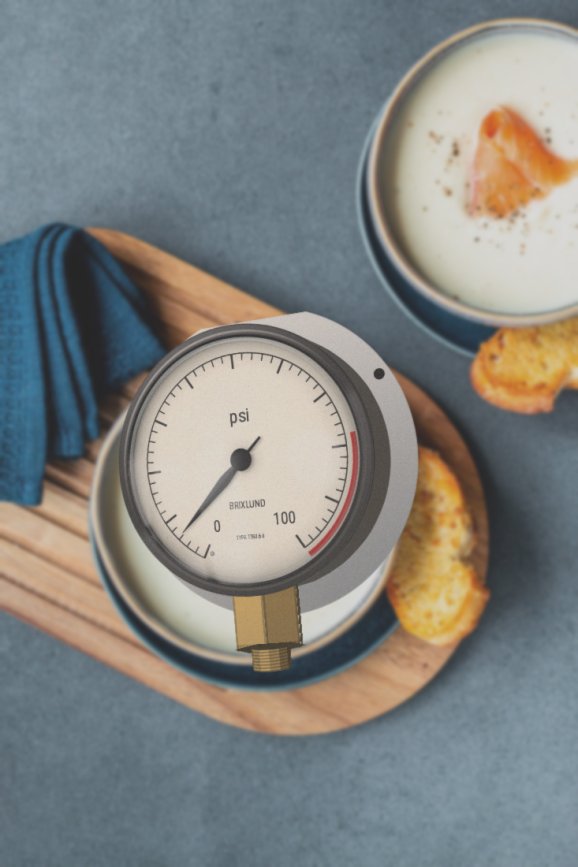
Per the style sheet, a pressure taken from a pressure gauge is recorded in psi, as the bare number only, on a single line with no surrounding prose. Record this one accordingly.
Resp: 6
